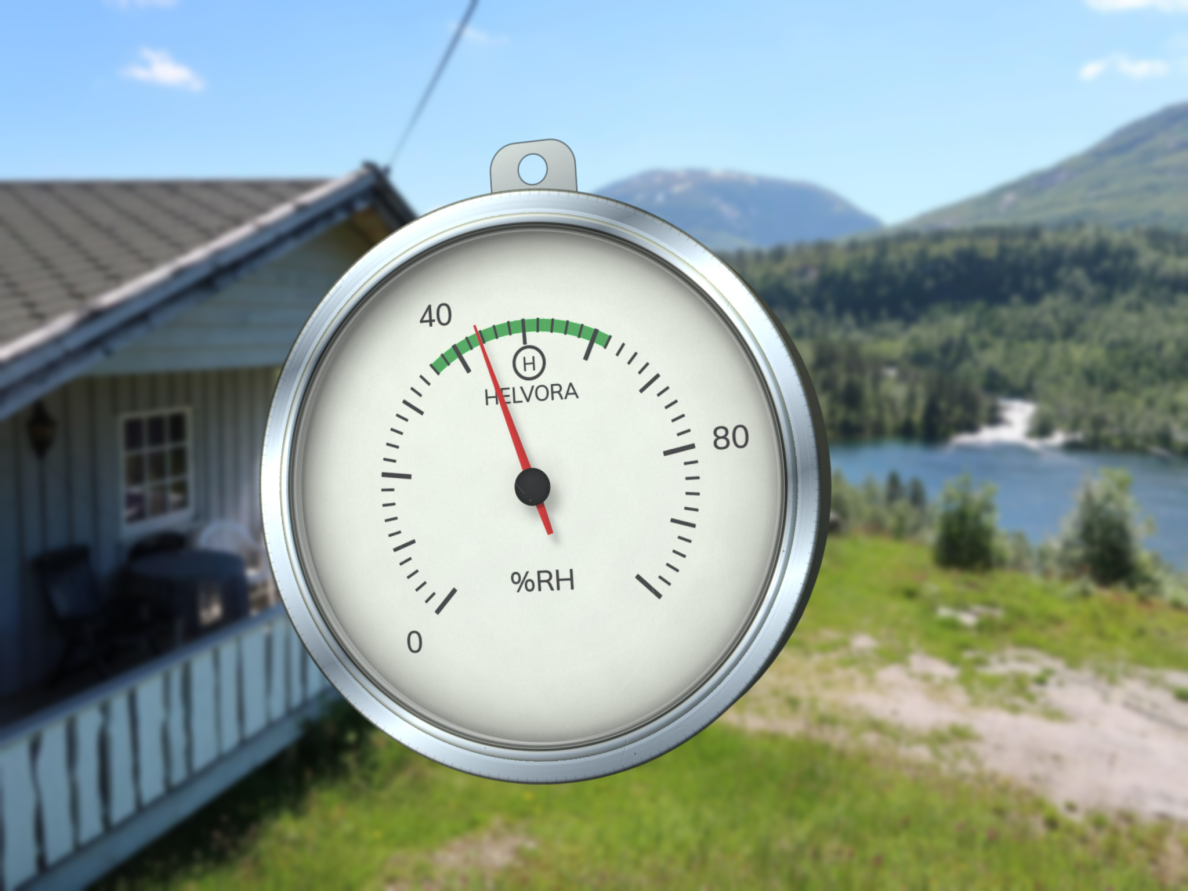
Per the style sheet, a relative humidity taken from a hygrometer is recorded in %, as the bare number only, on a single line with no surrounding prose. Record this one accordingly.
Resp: 44
